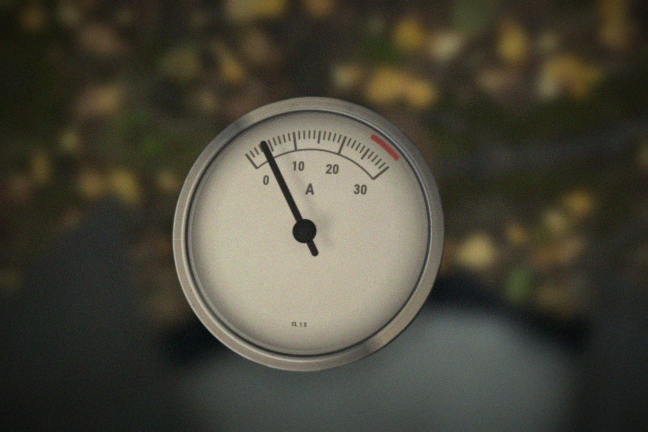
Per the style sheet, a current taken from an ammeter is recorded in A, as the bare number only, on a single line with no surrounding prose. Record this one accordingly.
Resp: 4
